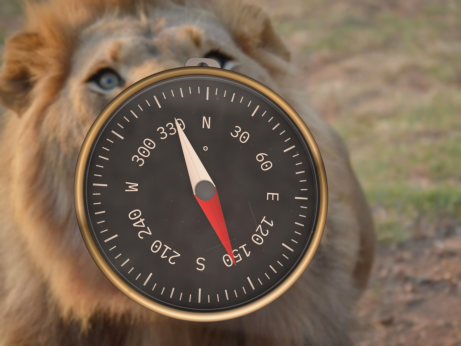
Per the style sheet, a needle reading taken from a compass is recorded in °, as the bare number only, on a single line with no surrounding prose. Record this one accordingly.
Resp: 155
